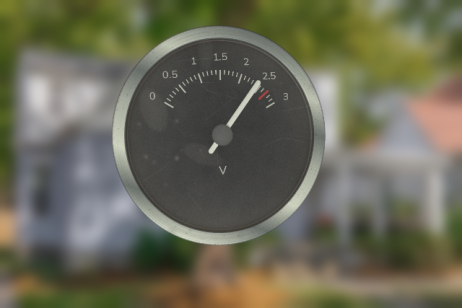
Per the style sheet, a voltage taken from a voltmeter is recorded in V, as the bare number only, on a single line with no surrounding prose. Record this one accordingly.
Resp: 2.4
